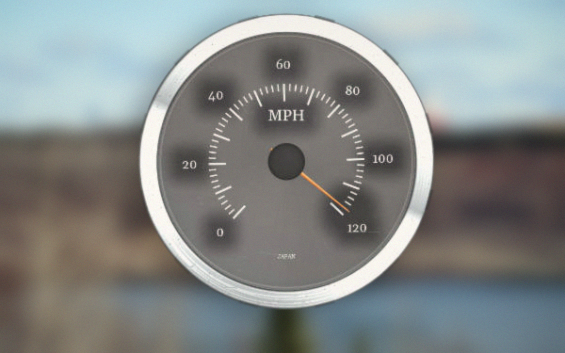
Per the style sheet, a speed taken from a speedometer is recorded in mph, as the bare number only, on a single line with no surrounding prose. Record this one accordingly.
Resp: 118
